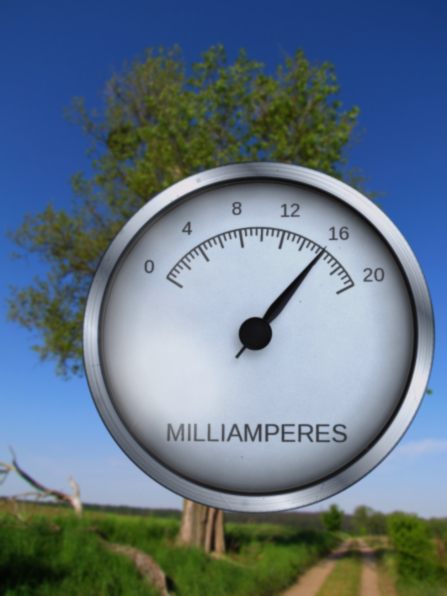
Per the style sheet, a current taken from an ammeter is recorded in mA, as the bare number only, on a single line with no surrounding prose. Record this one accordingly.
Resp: 16
